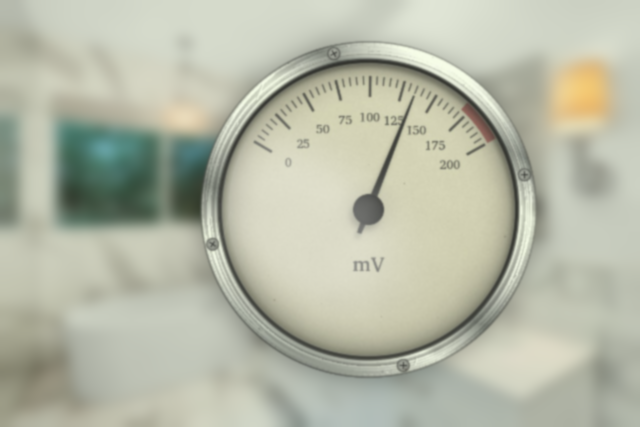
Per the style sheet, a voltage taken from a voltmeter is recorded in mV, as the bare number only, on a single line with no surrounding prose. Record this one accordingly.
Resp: 135
